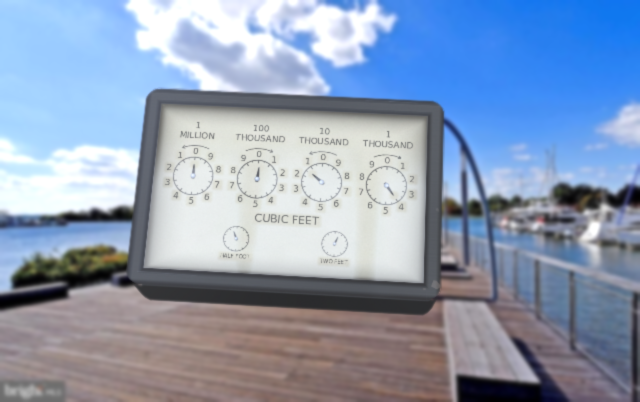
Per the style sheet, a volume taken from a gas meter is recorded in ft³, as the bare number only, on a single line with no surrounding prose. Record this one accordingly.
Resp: 1400
